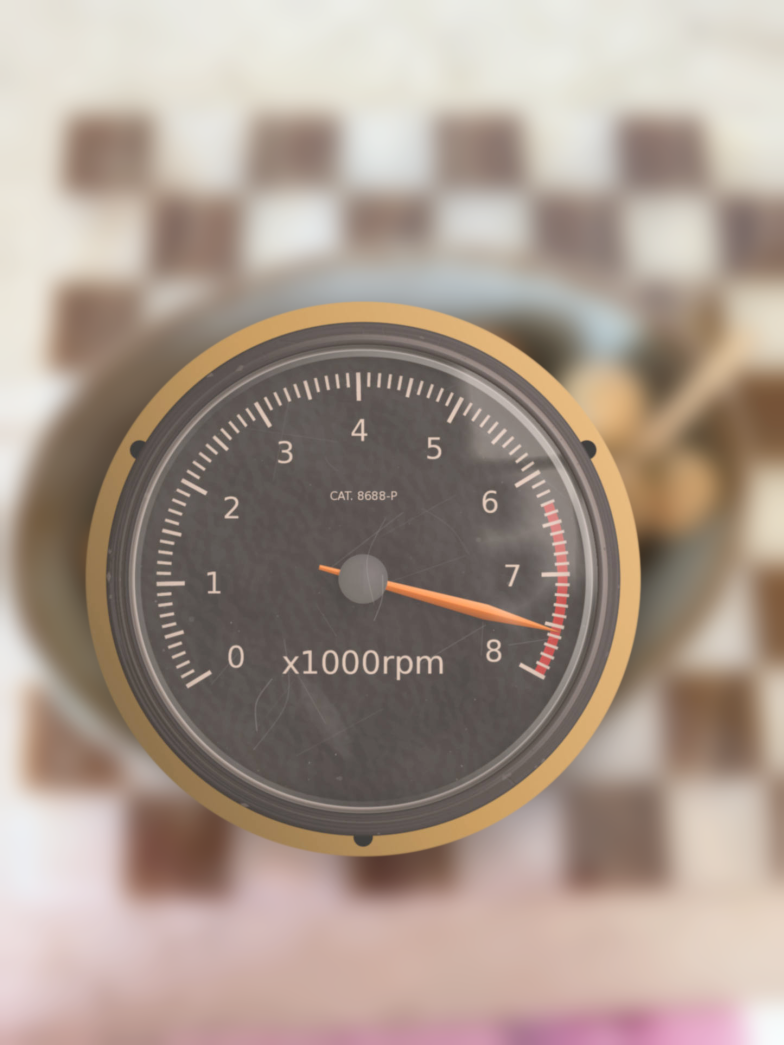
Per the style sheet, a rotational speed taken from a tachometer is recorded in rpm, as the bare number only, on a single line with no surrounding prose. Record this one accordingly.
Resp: 7550
